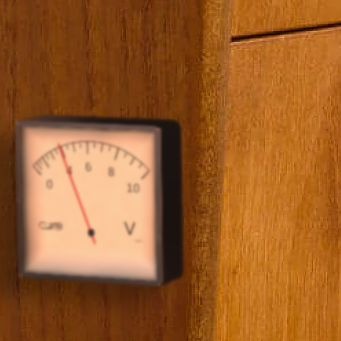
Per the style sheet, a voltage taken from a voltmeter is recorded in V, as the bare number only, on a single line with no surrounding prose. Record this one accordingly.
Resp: 4
